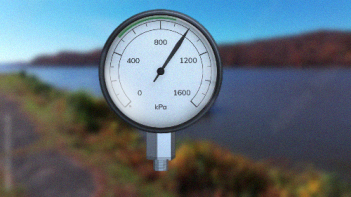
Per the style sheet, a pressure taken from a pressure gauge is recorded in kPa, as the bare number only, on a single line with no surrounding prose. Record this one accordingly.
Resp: 1000
